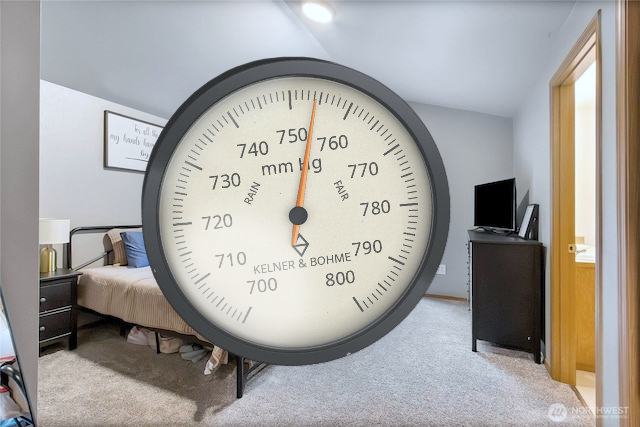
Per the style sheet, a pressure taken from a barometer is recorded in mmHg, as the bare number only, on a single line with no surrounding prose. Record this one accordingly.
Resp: 754
